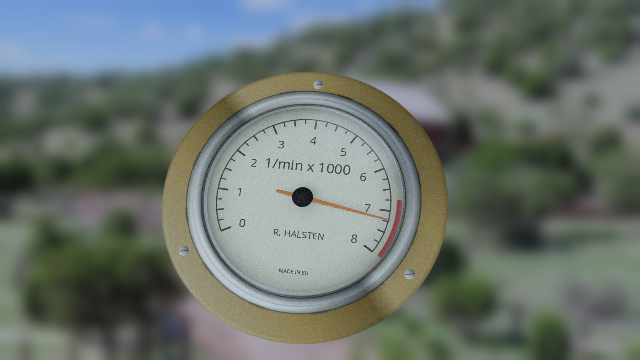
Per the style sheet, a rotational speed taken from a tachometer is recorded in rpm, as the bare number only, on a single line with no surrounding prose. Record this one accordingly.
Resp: 7250
